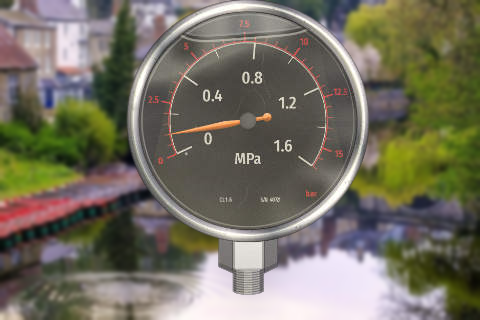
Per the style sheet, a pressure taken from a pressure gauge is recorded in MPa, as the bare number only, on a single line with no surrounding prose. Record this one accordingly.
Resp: 0.1
